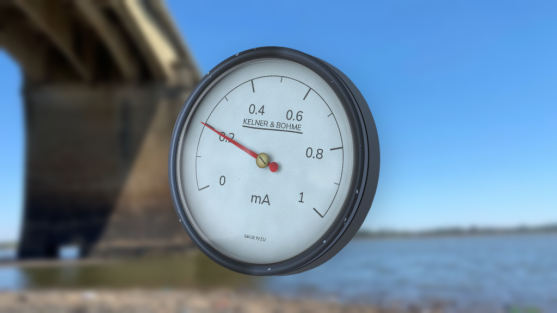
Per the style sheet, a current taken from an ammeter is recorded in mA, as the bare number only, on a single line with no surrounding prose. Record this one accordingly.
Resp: 0.2
